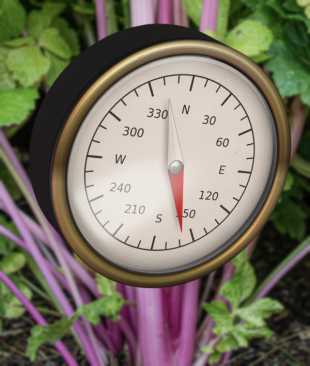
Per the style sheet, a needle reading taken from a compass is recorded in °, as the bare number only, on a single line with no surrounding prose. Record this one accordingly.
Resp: 160
